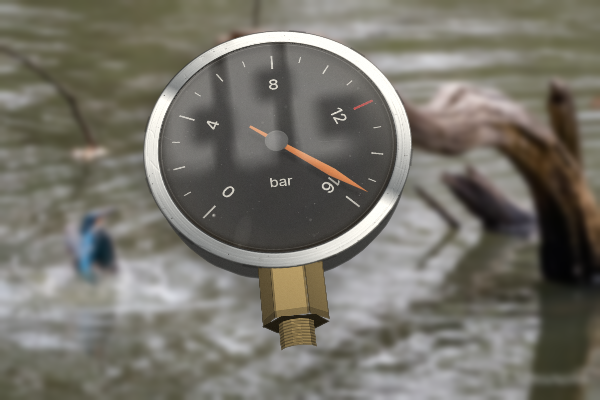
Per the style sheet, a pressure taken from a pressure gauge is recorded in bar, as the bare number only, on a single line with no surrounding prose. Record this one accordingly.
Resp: 15.5
